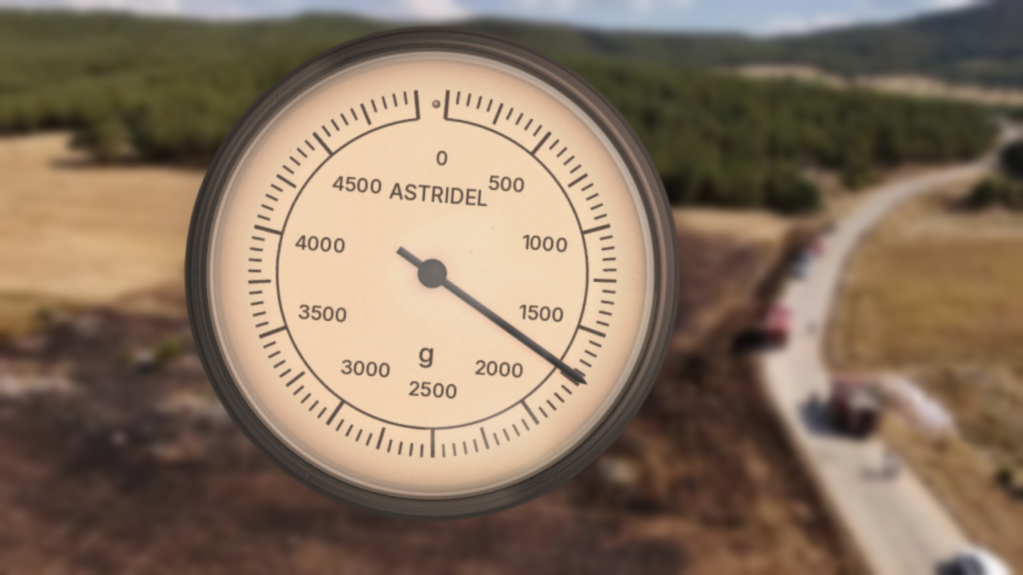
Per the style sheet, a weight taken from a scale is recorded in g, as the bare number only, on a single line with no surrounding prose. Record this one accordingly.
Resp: 1725
